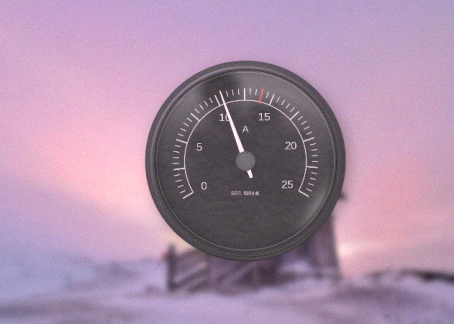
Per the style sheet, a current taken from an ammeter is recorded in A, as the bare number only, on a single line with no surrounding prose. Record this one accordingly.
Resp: 10.5
